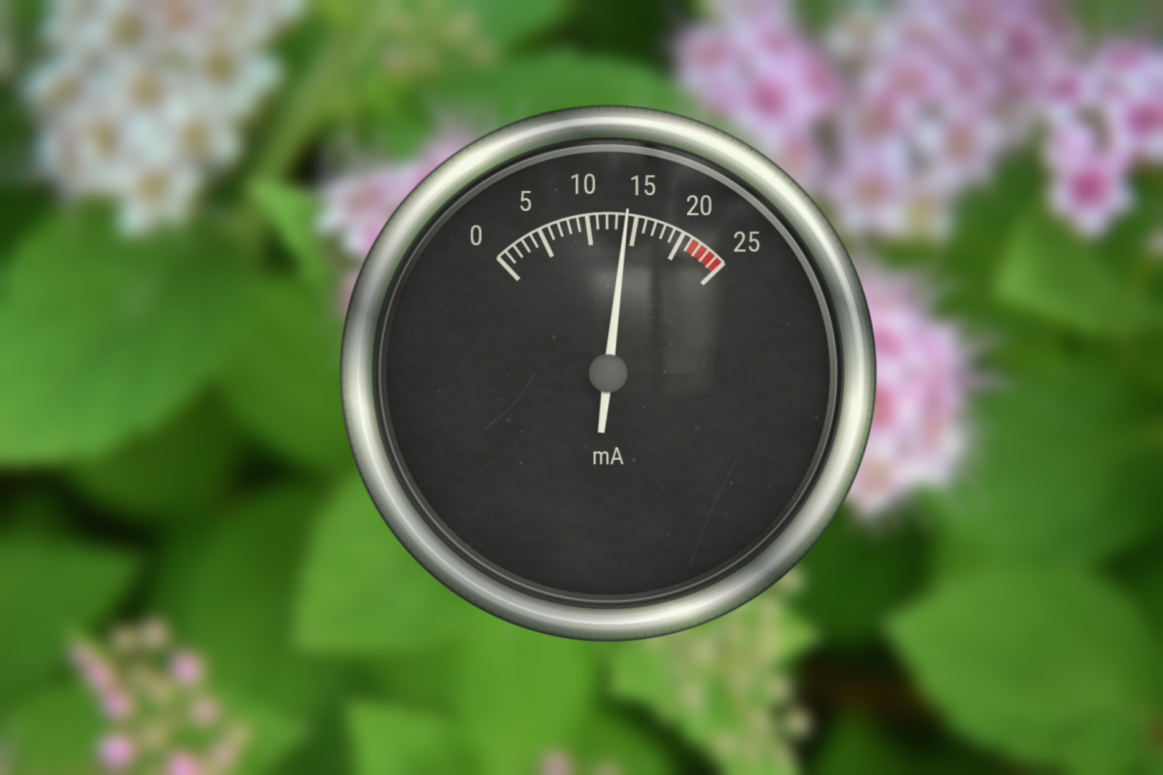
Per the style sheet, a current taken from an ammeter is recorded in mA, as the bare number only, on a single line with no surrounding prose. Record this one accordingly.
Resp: 14
